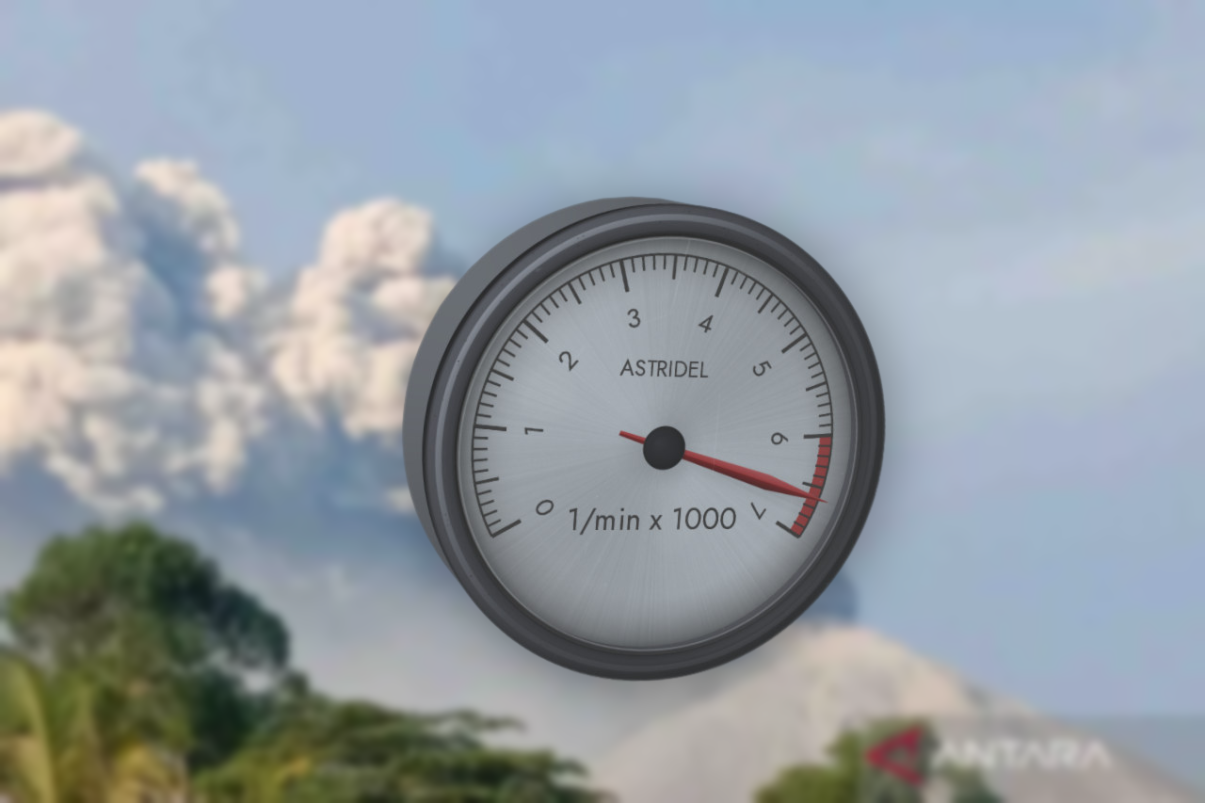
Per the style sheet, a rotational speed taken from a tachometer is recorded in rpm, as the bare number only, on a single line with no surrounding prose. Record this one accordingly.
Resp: 6600
